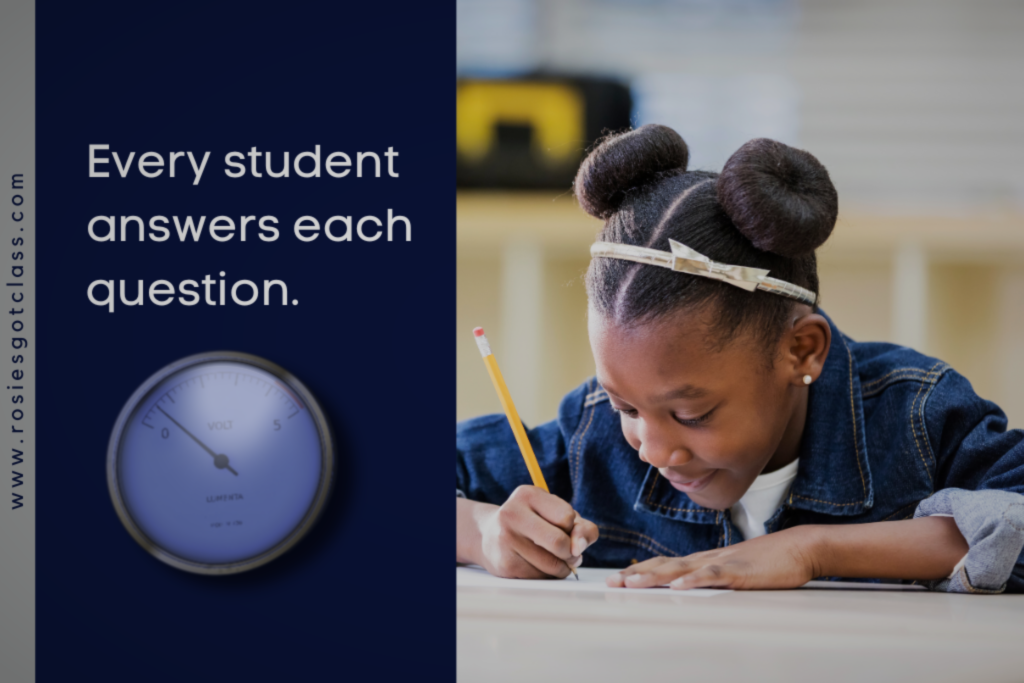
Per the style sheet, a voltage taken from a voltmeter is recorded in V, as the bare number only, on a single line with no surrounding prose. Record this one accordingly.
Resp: 0.6
